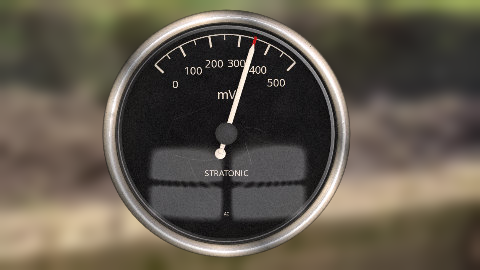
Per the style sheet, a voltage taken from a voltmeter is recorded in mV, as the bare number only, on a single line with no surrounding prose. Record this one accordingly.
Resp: 350
